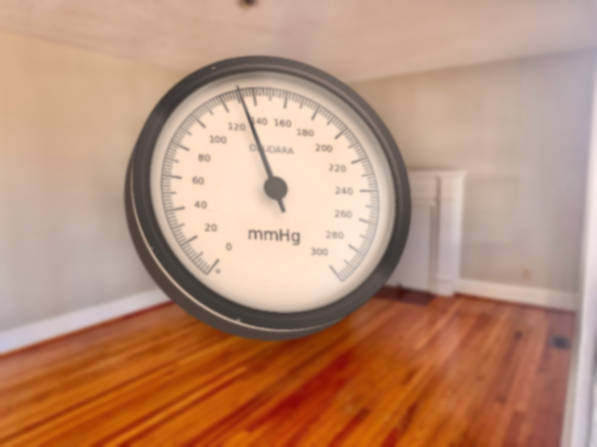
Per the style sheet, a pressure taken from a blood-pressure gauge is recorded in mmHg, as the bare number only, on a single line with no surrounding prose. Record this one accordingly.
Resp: 130
